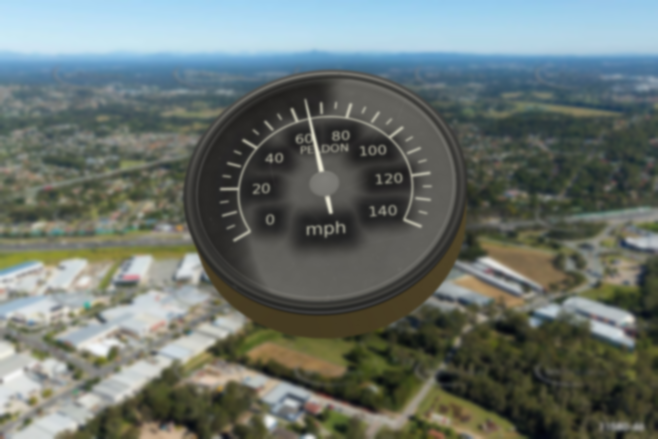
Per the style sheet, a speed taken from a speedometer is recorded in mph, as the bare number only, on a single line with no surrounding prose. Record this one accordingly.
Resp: 65
